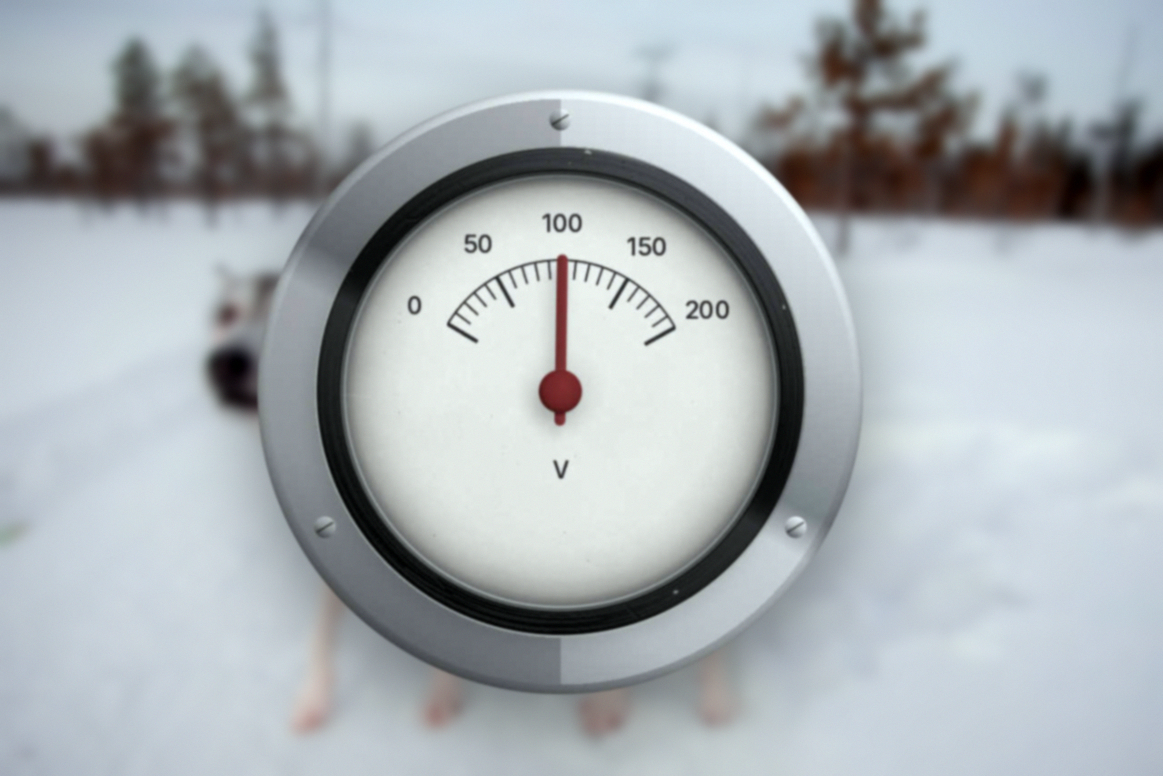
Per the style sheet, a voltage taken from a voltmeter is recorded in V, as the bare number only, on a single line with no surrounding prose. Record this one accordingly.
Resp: 100
